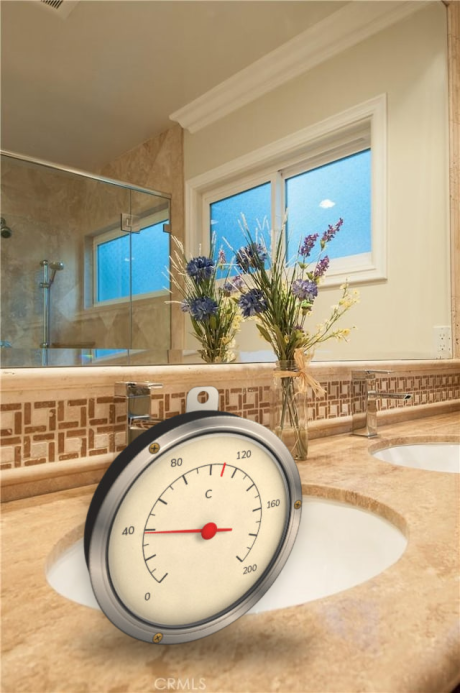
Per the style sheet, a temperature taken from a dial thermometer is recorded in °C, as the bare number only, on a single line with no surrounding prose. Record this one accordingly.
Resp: 40
